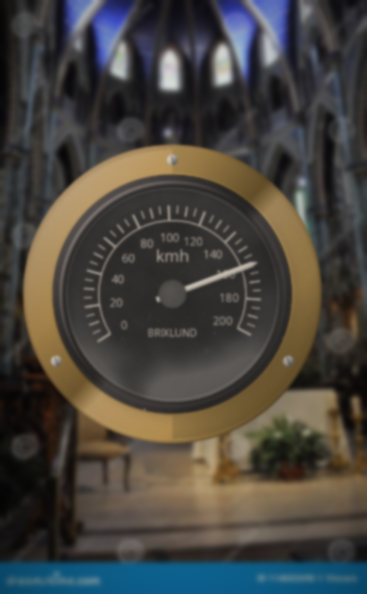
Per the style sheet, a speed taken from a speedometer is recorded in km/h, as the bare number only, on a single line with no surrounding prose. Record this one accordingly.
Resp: 160
